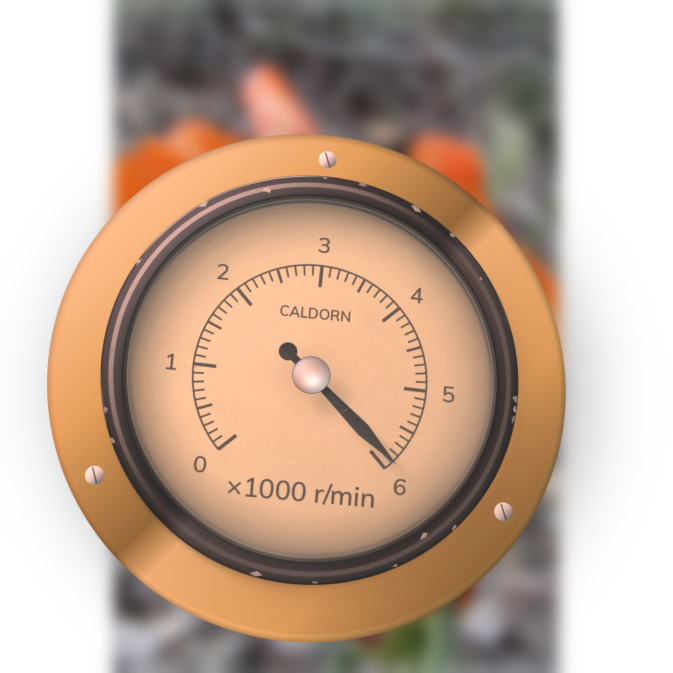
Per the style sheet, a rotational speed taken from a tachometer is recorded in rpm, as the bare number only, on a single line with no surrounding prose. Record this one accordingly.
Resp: 5900
